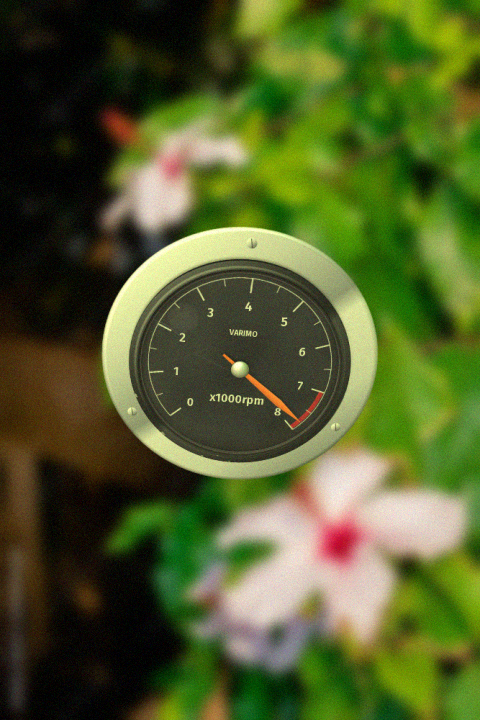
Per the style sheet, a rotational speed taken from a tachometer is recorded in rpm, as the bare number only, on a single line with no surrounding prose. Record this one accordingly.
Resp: 7750
